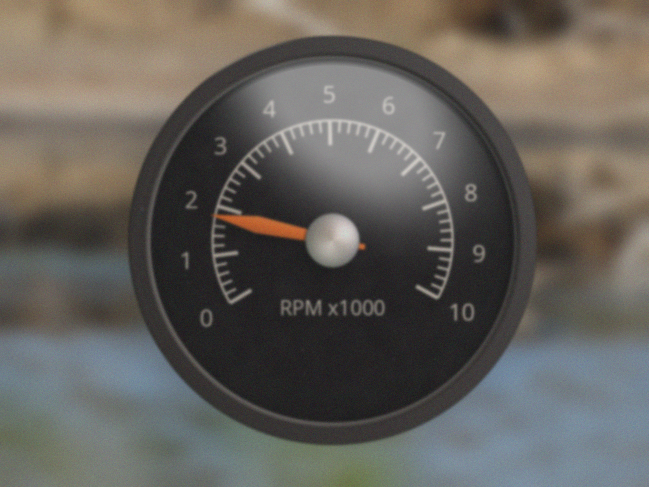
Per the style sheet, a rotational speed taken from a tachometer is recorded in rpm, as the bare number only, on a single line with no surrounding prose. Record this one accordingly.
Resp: 1800
